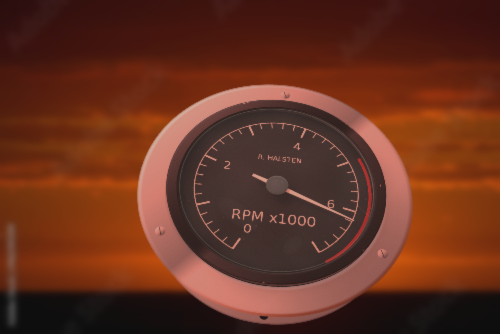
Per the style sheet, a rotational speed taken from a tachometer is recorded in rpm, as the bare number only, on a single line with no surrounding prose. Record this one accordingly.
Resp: 6200
